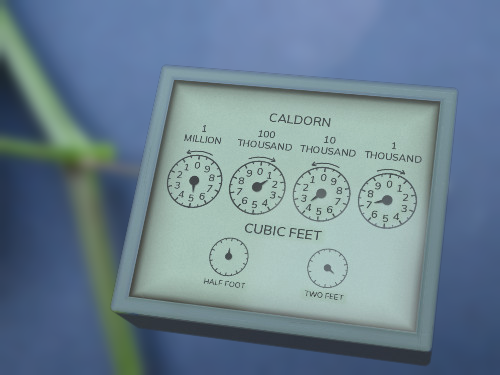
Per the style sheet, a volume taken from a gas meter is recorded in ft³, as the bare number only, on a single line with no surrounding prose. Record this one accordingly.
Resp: 513700
